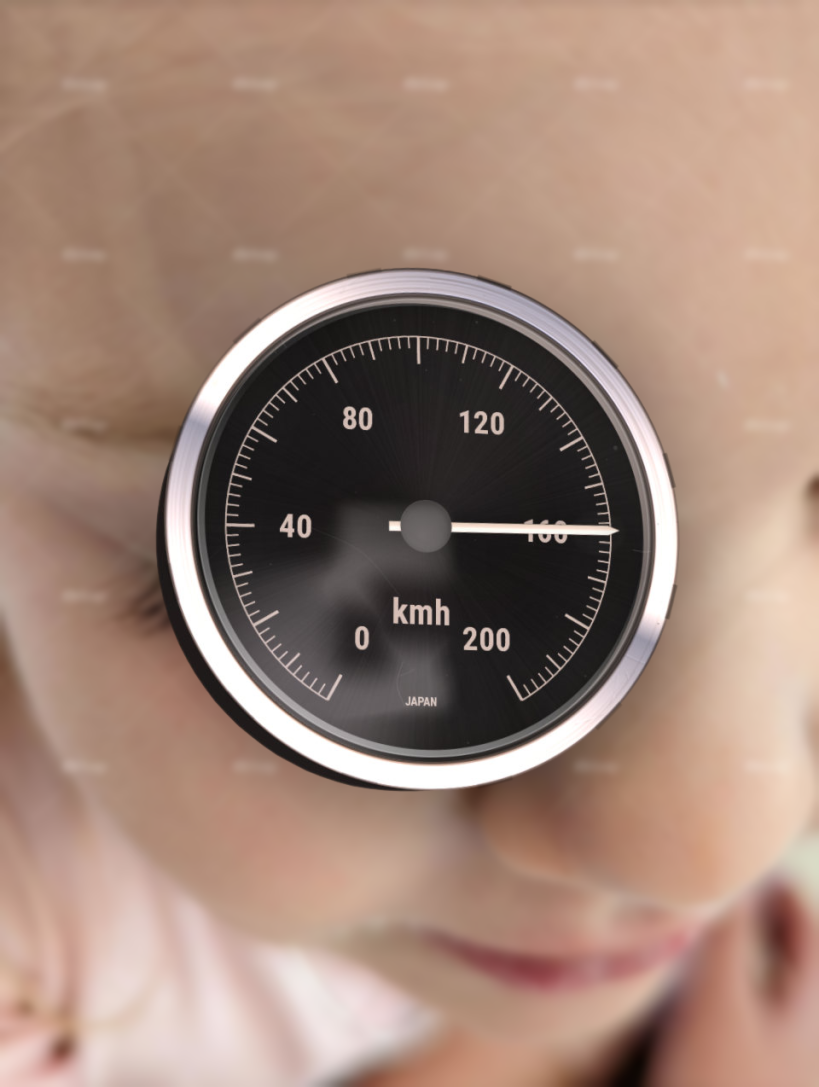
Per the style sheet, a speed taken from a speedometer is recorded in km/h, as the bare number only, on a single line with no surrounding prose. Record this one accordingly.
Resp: 160
